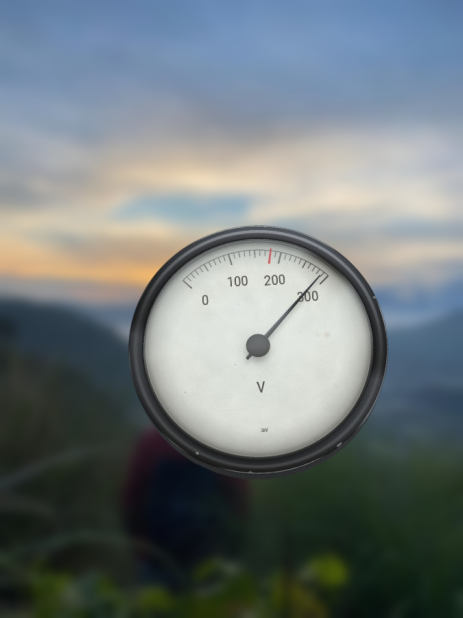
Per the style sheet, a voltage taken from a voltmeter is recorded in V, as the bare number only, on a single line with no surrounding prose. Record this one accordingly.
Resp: 290
